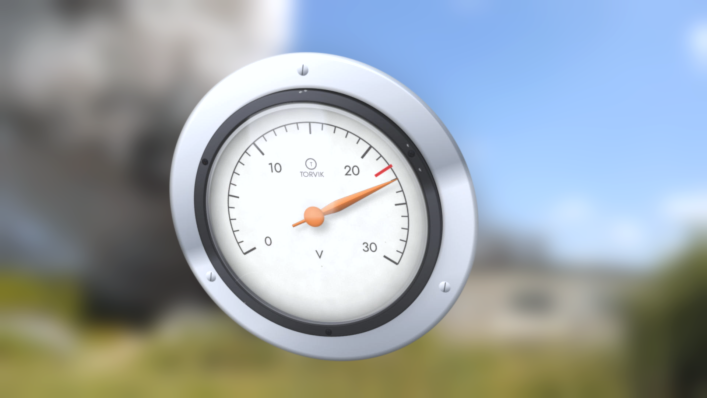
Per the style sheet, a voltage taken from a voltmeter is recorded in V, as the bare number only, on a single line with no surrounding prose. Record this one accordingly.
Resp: 23
